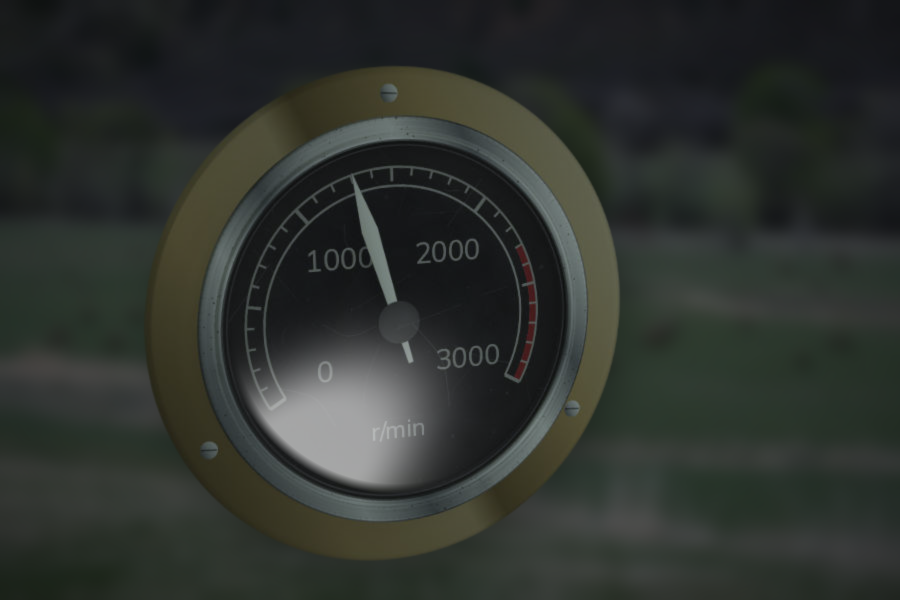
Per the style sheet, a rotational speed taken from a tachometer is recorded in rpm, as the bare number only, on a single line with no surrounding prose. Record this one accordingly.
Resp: 1300
